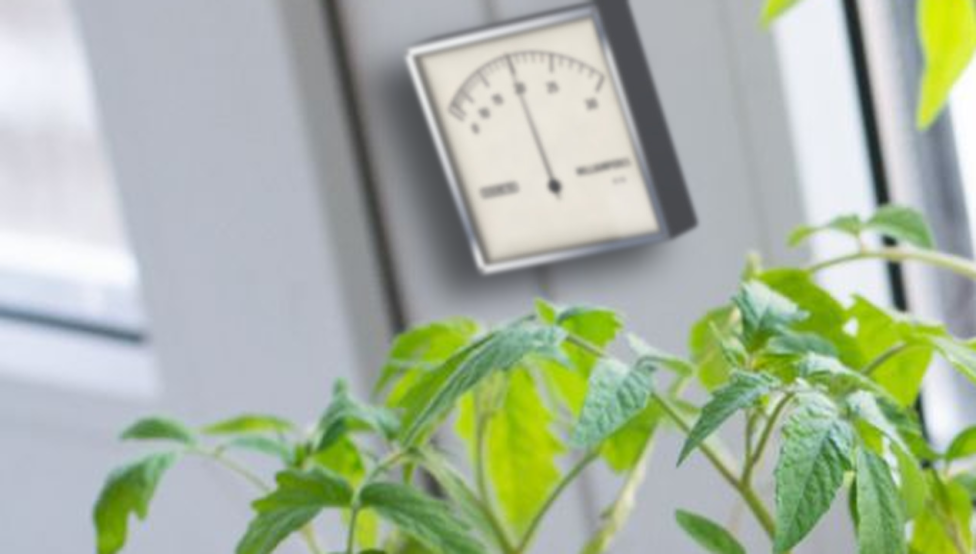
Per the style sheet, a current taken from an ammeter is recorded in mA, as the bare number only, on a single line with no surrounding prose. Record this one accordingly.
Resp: 20
